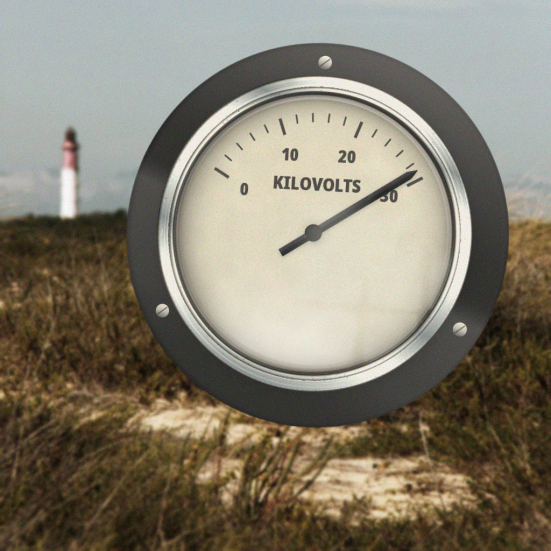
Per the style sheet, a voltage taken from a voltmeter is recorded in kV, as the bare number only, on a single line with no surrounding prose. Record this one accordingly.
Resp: 29
